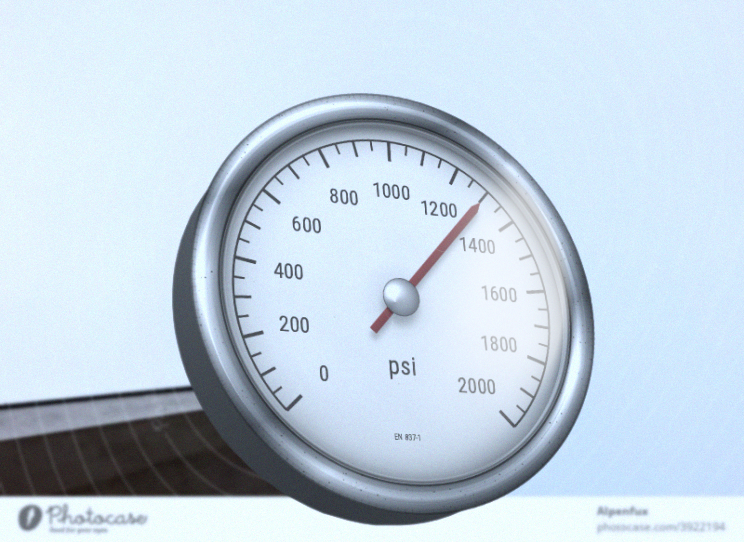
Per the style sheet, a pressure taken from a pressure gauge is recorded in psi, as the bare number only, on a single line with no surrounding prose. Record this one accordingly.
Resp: 1300
